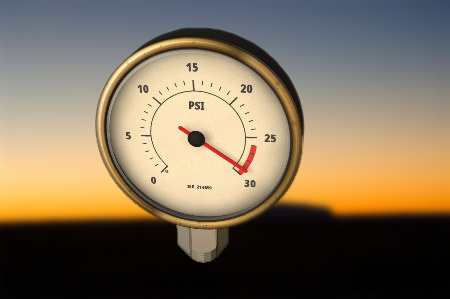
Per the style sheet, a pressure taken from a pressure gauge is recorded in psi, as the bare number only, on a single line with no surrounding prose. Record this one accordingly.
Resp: 29
